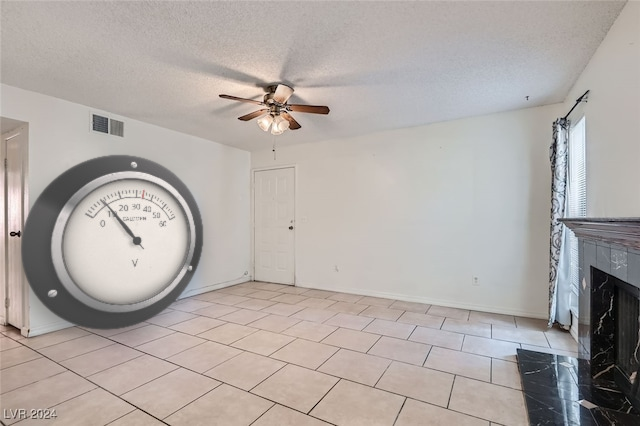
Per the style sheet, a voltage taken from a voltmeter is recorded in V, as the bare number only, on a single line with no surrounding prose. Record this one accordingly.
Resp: 10
